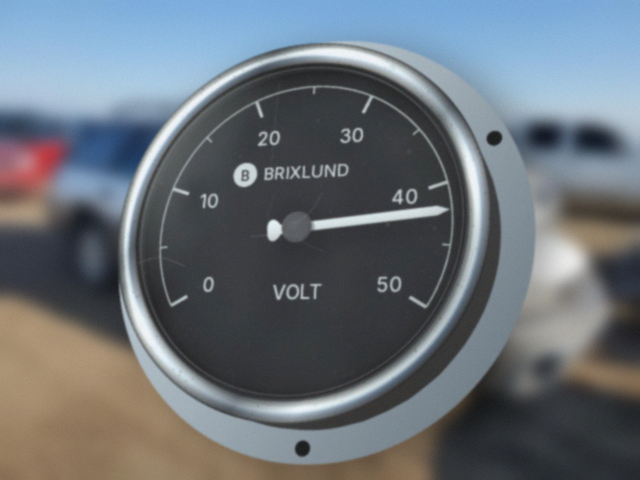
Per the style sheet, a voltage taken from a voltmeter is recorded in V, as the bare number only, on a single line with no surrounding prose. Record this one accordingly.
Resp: 42.5
